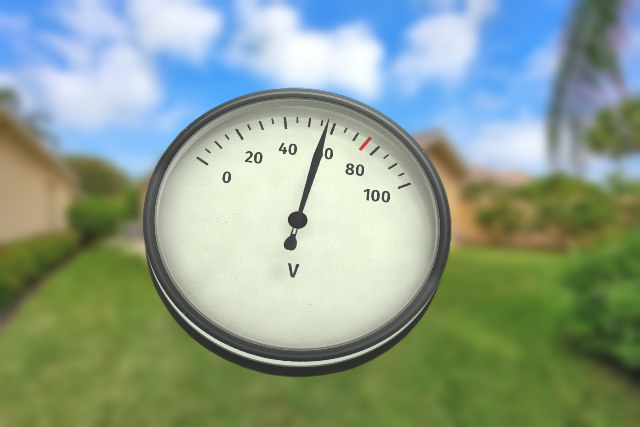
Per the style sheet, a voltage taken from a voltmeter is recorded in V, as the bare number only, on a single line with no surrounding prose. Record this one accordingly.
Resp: 57.5
